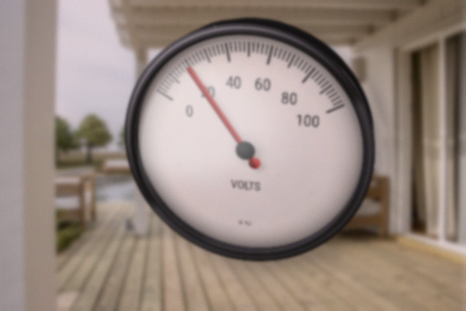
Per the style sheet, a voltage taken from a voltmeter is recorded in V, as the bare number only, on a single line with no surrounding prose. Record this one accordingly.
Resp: 20
